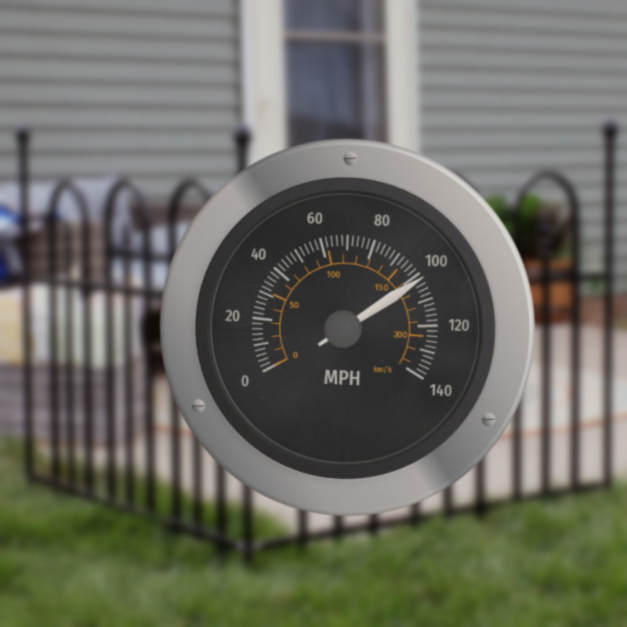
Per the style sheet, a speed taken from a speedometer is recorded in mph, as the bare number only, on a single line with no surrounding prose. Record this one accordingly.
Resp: 102
